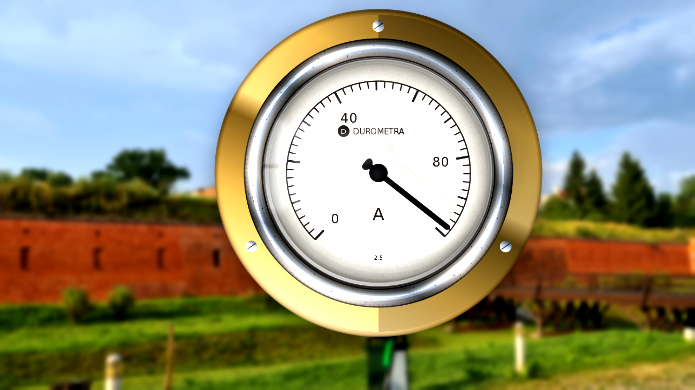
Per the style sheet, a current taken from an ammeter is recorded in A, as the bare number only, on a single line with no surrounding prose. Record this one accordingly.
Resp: 98
